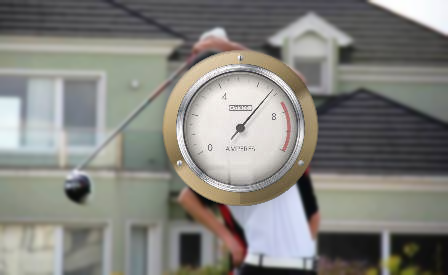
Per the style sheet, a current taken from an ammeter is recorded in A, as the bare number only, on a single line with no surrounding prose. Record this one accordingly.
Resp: 6.75
